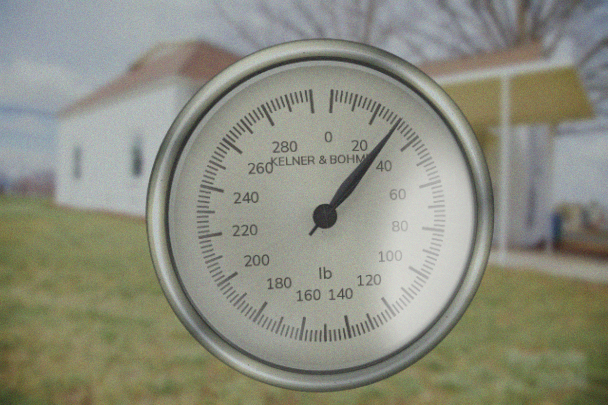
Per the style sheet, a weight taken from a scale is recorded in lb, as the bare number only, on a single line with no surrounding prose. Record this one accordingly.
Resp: 30
